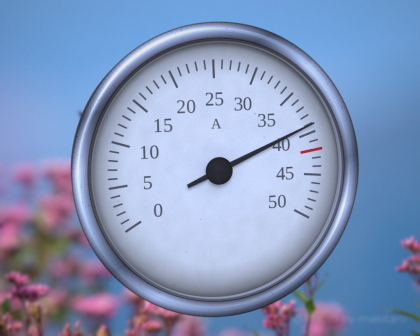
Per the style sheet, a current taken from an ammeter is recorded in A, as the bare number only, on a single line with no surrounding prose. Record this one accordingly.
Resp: 39
